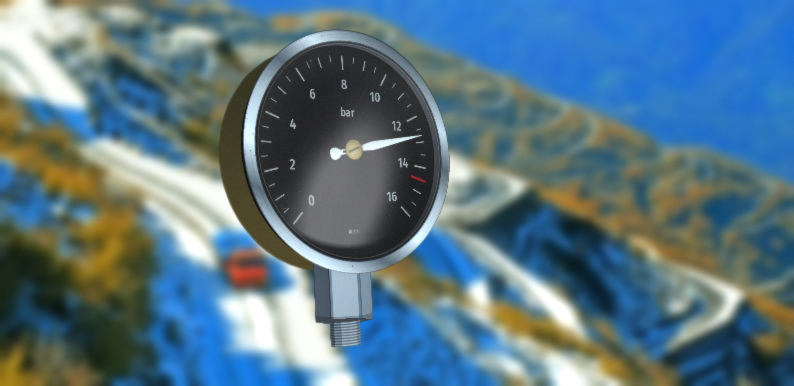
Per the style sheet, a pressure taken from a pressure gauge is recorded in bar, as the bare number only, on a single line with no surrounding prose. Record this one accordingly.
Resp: 12.75
